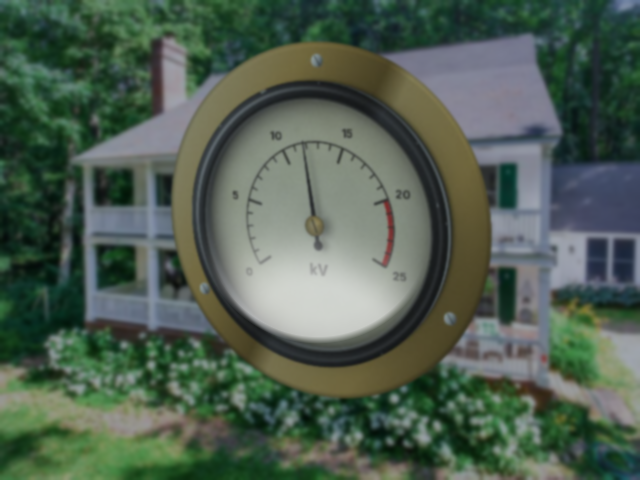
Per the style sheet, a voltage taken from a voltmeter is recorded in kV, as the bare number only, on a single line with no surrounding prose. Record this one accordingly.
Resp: 12
